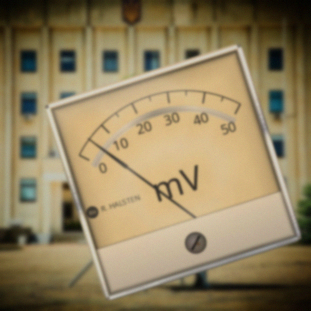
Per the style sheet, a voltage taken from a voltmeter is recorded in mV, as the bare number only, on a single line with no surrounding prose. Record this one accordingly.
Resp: 5
